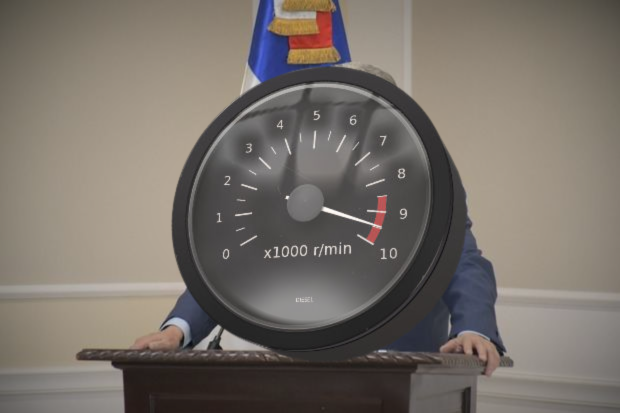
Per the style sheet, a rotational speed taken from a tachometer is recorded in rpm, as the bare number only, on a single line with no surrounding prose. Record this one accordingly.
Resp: 9500
